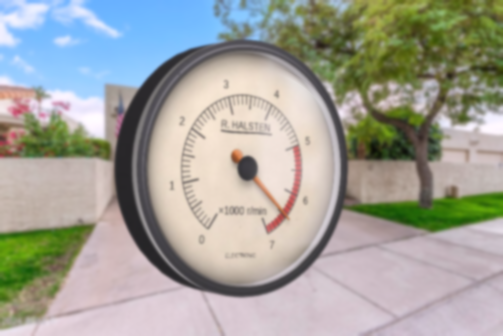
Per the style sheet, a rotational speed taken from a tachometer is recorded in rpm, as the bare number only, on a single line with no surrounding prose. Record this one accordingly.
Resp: 6500
